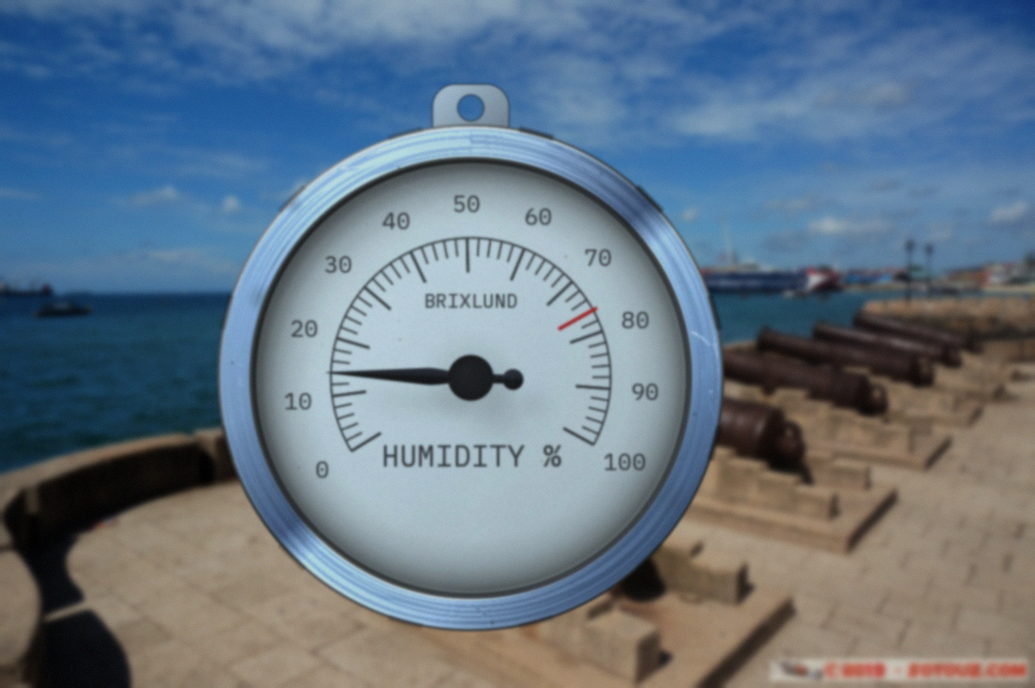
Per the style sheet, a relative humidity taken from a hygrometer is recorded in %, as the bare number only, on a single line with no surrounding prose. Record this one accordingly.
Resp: 14
